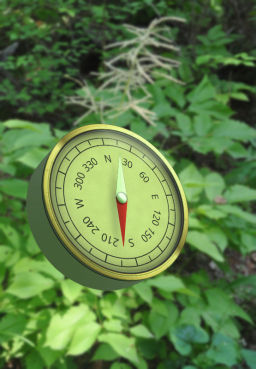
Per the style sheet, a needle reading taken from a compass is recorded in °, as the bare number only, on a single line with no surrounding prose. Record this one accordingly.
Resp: 195
